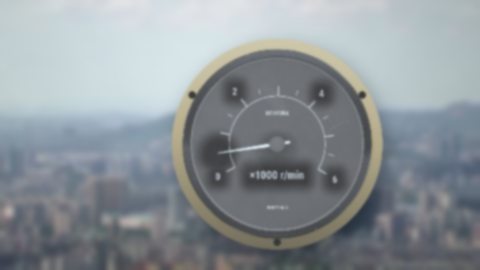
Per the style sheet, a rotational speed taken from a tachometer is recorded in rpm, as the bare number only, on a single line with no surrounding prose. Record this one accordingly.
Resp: 500
